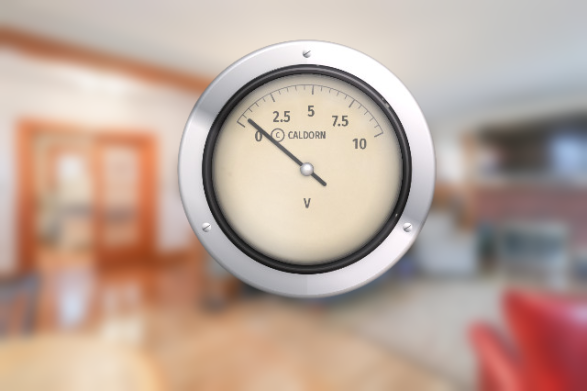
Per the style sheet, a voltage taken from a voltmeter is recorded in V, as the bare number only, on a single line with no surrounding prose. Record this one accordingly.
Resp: 0.5
